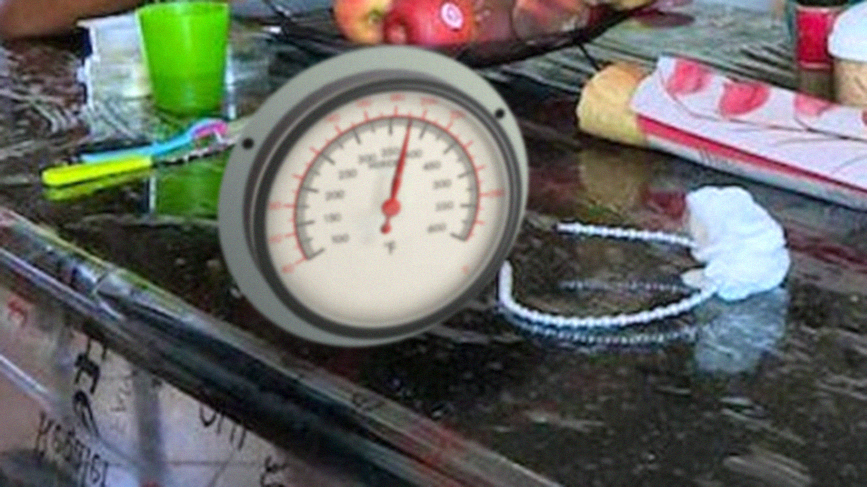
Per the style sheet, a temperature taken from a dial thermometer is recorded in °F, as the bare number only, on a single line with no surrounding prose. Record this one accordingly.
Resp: 375
